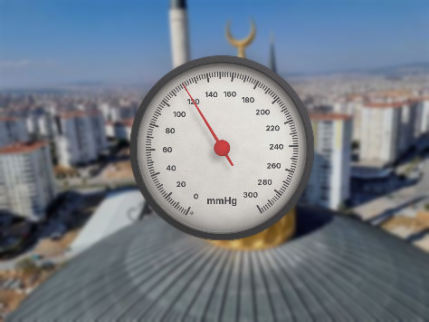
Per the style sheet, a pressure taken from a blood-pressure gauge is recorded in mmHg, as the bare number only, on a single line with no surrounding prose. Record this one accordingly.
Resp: 120
